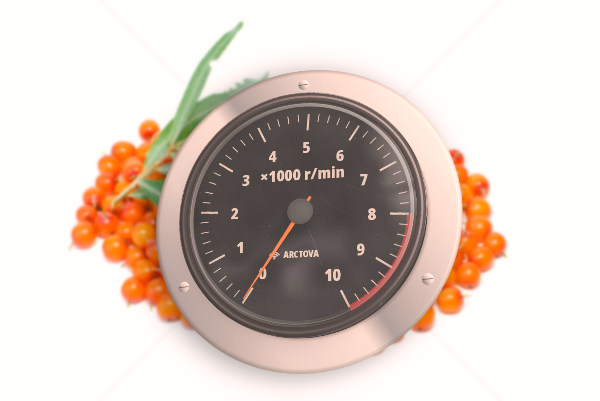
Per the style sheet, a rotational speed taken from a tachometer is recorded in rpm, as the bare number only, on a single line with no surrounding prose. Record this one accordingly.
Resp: 0
